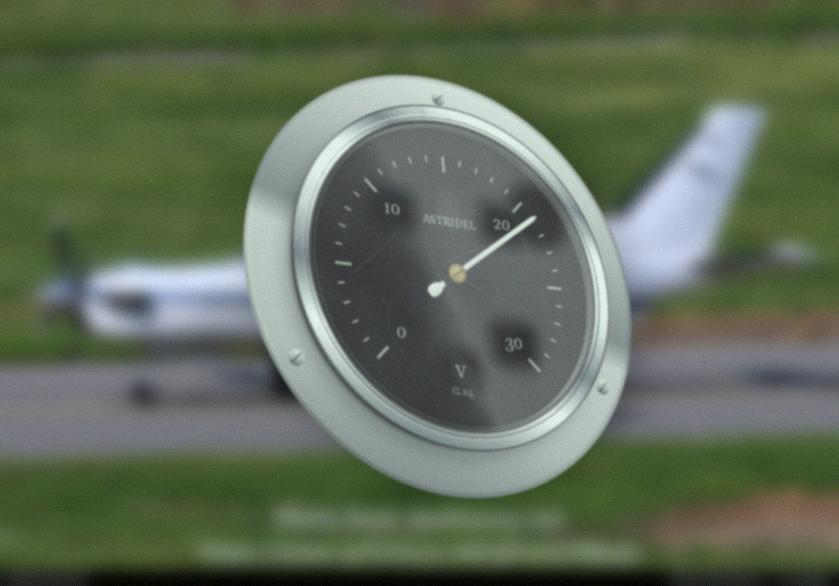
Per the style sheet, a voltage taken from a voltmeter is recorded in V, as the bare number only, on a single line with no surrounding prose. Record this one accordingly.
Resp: 21
